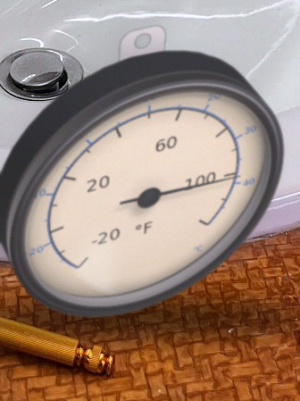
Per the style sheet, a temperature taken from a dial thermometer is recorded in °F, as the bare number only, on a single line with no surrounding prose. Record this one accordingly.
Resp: 100
